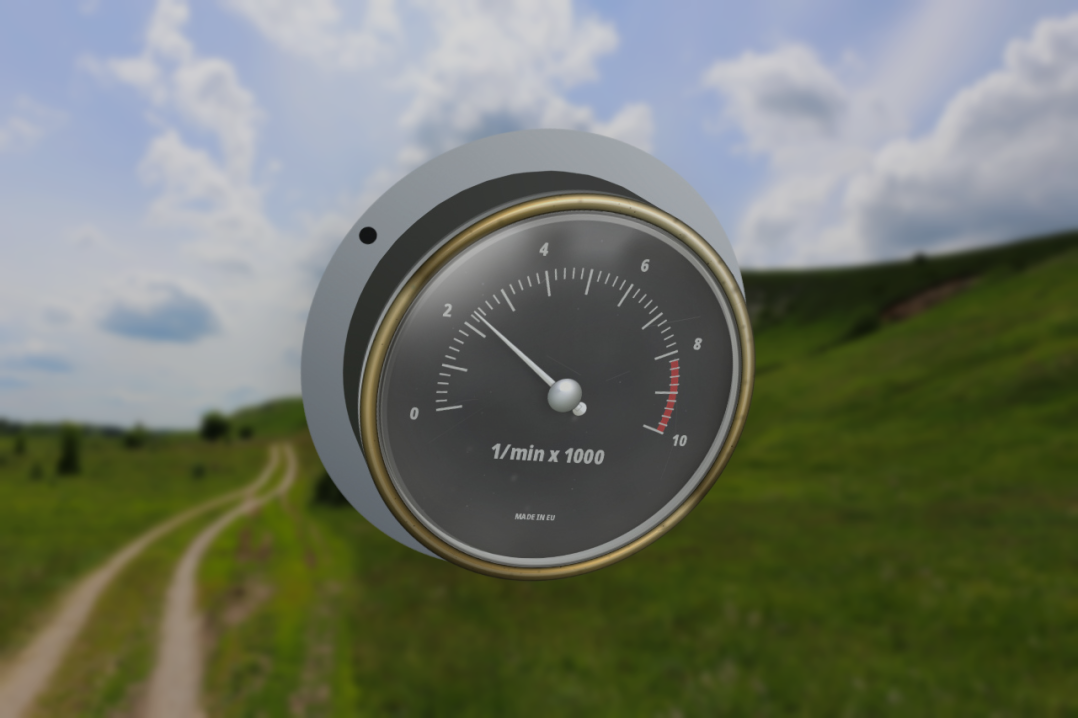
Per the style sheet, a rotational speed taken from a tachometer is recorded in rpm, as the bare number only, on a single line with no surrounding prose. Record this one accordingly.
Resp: 2300
